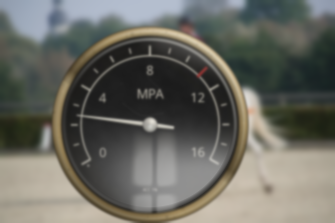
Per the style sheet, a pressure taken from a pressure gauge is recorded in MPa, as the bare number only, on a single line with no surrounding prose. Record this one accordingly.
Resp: 2.5
